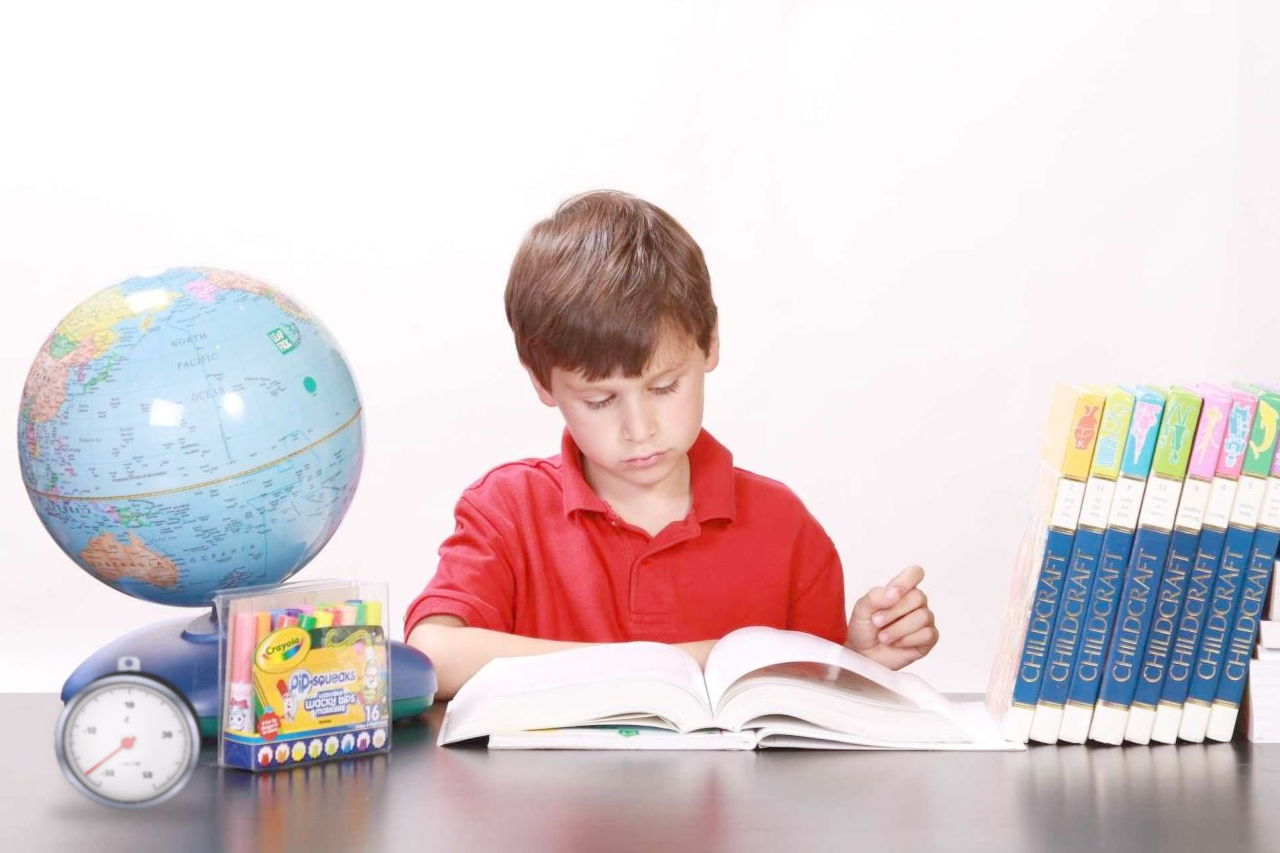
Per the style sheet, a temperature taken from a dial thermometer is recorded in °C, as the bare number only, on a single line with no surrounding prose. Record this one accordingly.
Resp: -25
